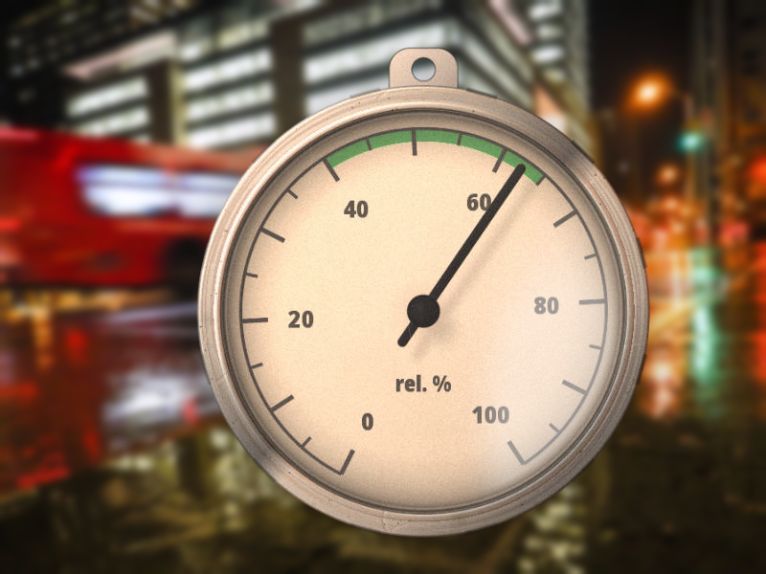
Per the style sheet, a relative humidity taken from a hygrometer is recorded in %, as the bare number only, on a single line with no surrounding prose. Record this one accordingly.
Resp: 62.5
